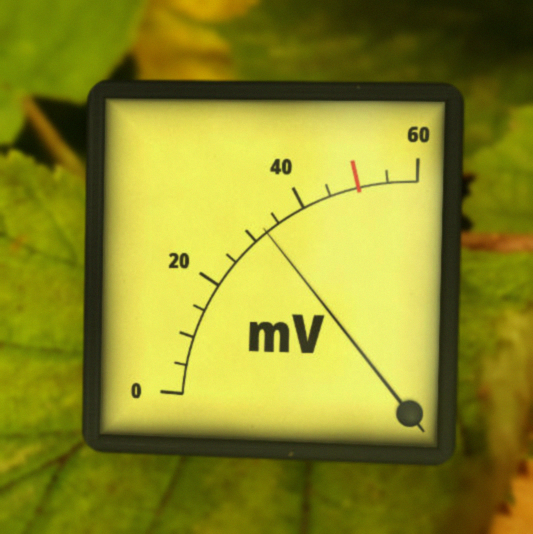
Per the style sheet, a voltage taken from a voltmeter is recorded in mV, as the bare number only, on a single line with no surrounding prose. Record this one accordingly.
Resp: 32.5
